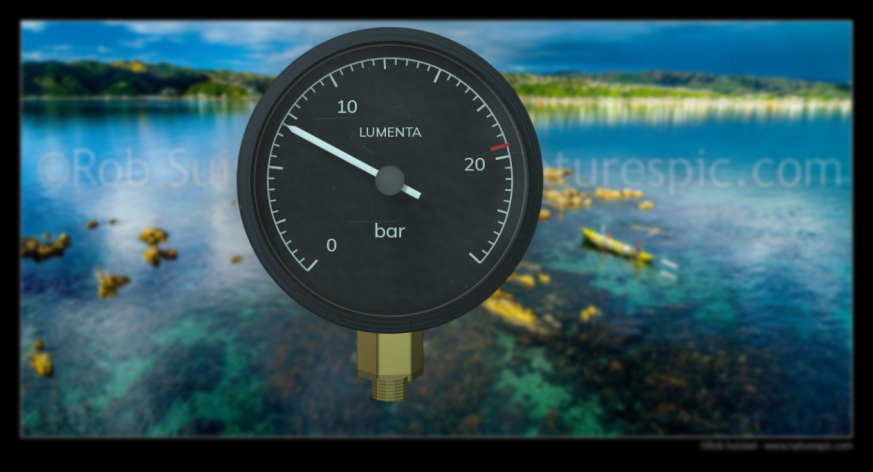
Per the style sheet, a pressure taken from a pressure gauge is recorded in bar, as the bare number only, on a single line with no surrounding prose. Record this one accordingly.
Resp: 7
